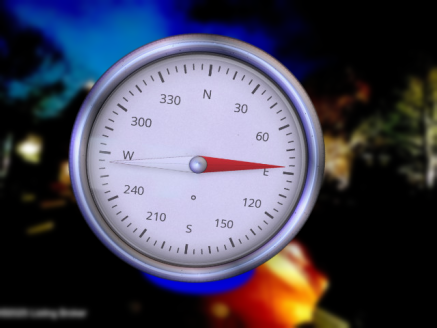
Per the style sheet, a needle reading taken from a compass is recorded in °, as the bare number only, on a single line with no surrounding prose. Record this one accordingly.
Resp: 85
